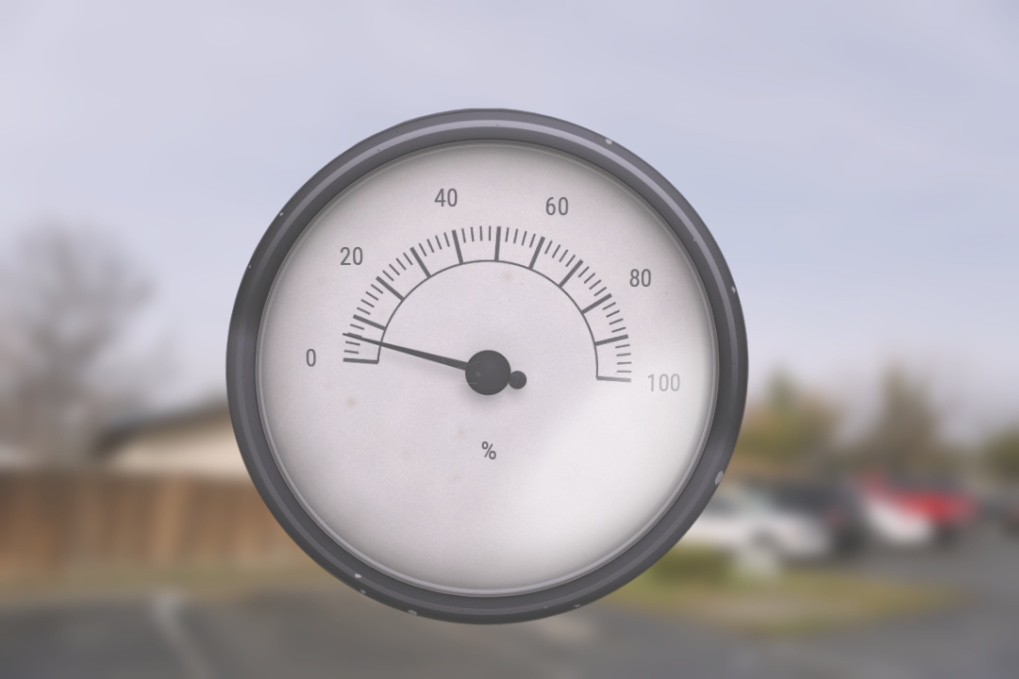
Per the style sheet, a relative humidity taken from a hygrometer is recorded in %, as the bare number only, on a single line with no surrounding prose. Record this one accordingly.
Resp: 6
